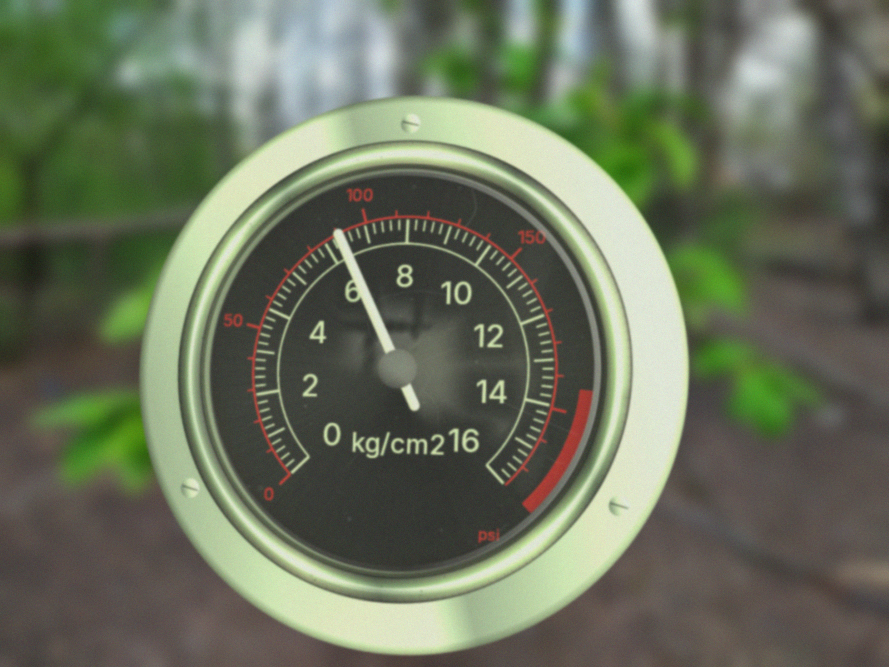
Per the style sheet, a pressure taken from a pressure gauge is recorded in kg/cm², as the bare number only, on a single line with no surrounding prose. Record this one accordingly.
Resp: 6.4
